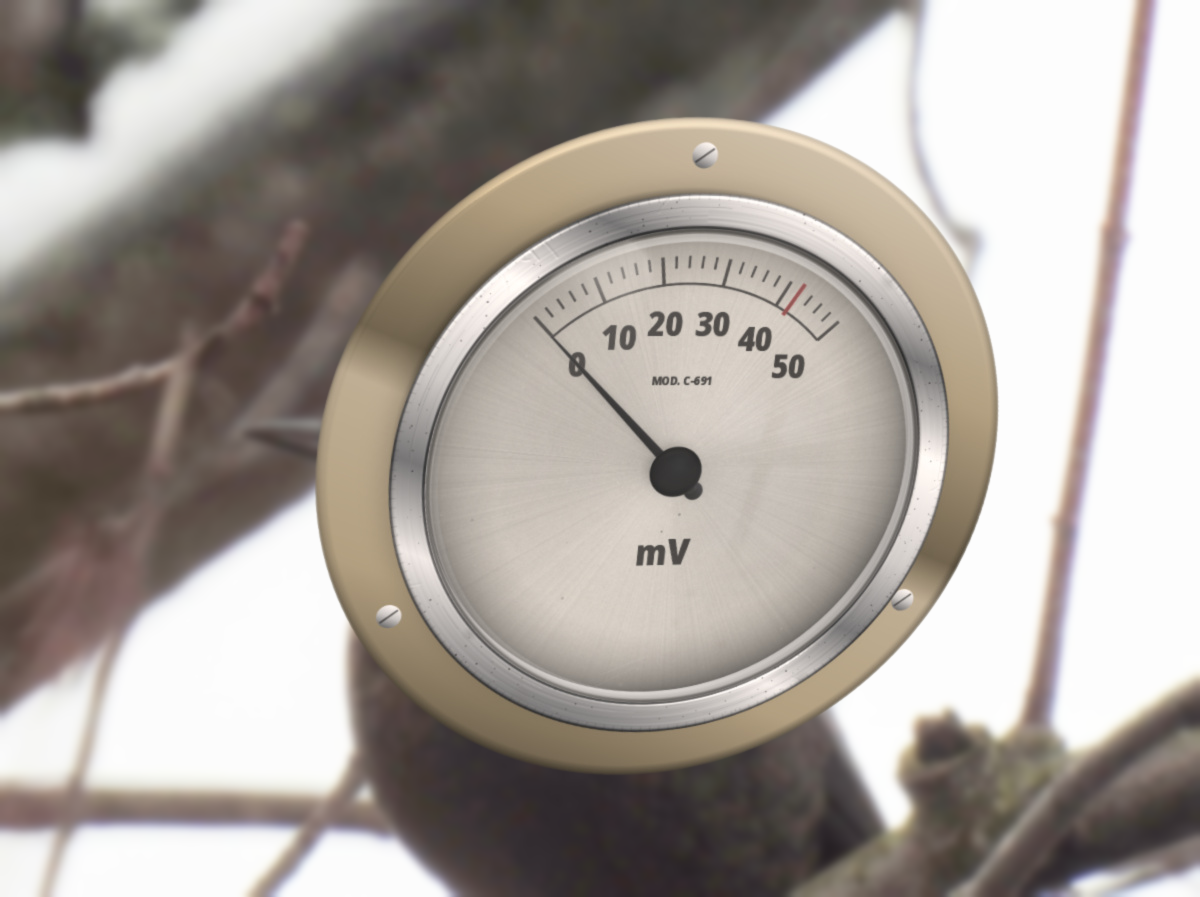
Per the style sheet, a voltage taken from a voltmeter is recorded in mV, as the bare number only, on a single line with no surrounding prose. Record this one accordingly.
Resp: 0
